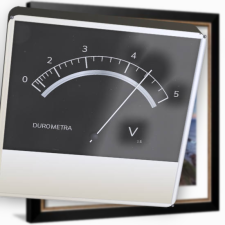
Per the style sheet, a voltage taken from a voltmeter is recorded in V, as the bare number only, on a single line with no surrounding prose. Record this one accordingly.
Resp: 4.4
